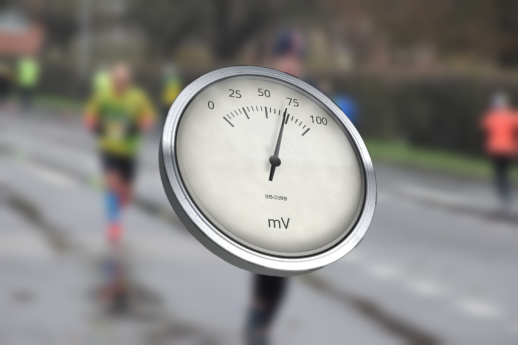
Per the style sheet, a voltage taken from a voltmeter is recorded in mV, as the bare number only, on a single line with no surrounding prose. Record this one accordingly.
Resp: 70
